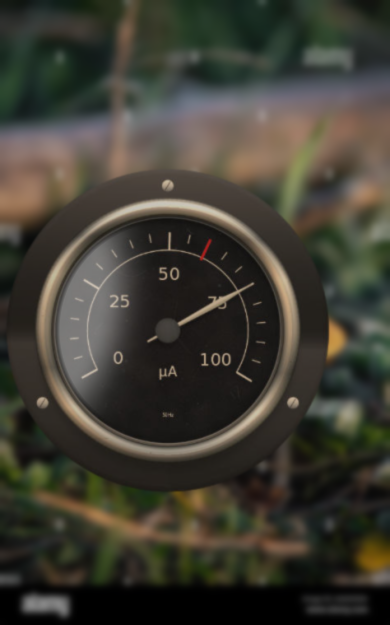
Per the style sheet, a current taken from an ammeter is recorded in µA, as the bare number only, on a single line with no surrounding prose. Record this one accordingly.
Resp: 75
